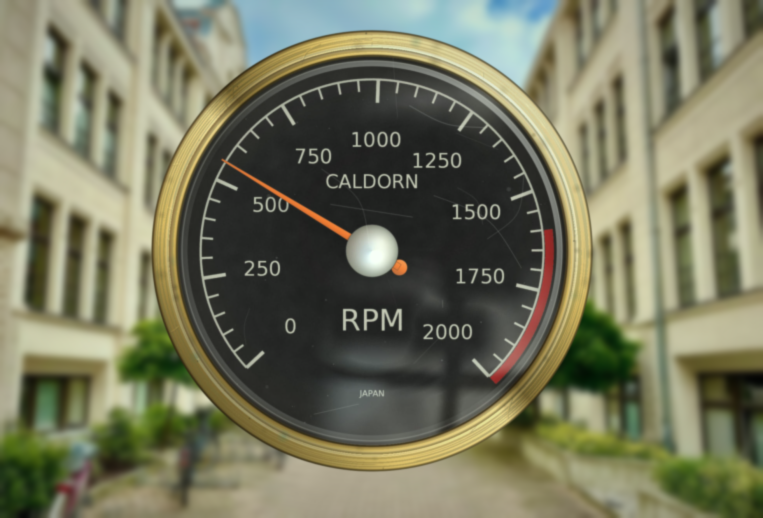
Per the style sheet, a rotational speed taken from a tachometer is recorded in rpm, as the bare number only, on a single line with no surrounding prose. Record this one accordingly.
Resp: 550
